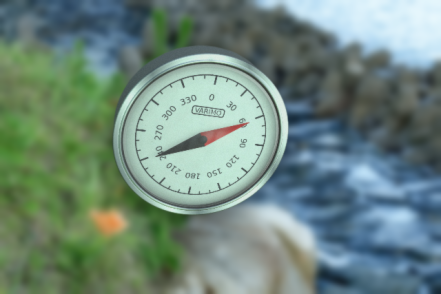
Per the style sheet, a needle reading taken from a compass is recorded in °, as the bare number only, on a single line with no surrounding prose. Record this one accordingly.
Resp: 60
